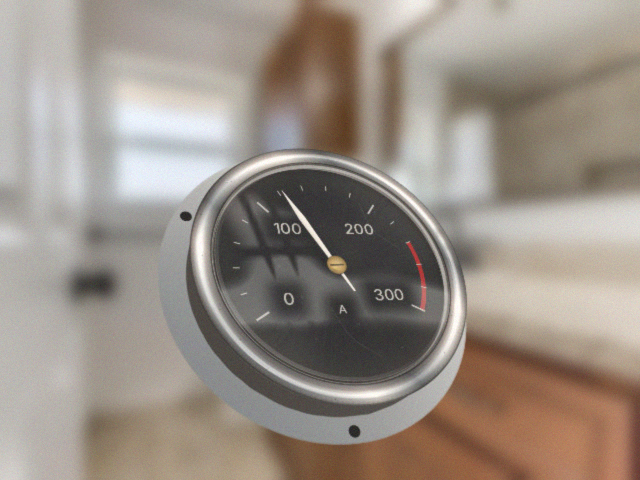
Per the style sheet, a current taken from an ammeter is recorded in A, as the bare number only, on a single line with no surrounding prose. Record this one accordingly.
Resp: 120
